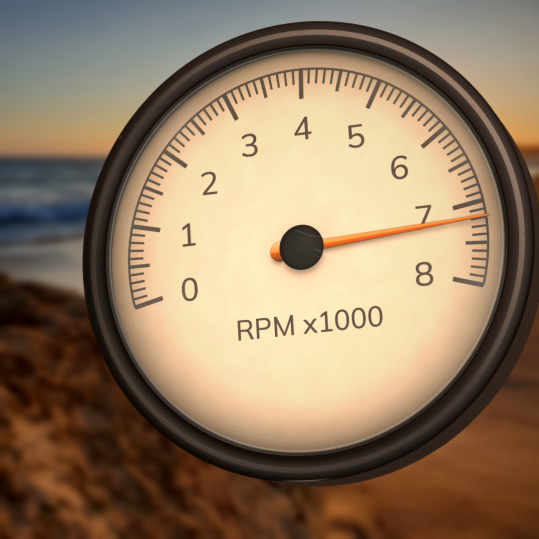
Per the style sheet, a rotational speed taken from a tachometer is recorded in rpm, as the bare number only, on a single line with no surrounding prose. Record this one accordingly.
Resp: 7200
